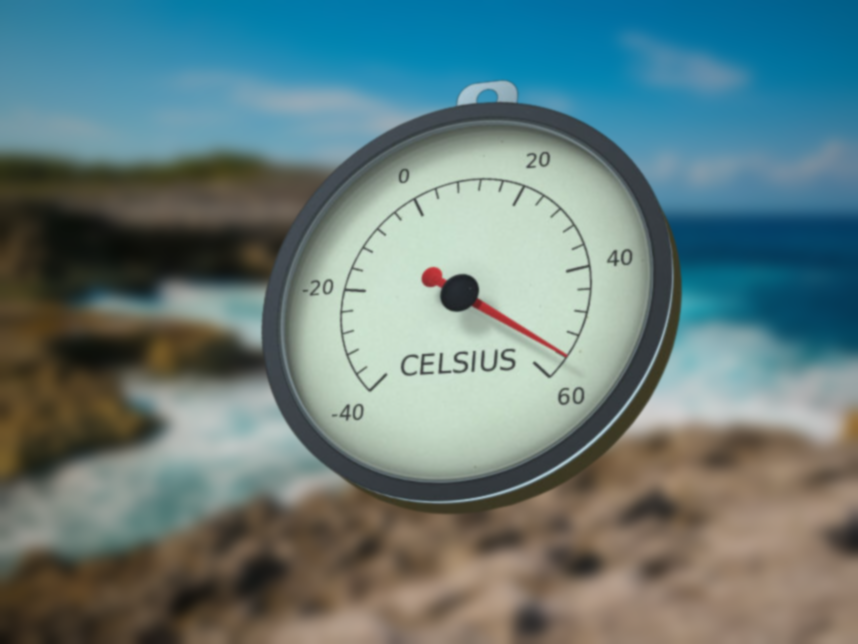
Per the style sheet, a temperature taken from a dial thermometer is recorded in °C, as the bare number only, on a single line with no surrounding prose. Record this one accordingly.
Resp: 56
